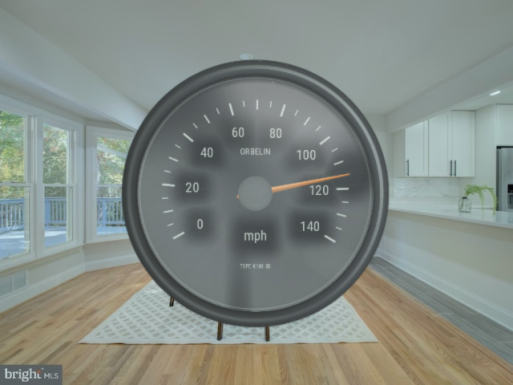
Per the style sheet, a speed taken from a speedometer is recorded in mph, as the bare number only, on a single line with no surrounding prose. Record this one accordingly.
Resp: 115
